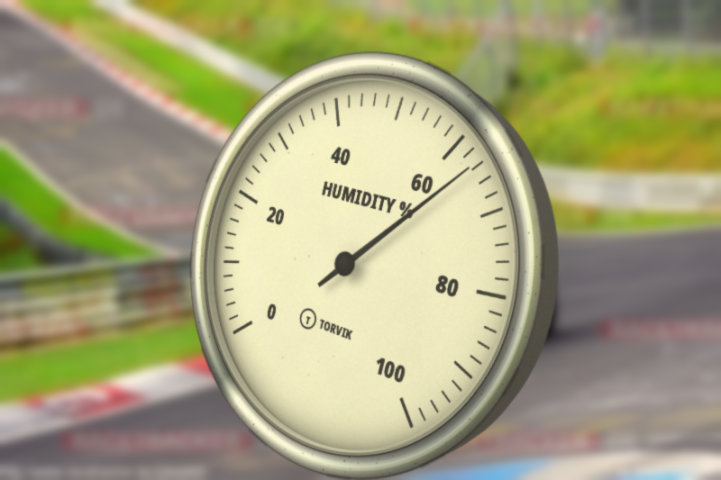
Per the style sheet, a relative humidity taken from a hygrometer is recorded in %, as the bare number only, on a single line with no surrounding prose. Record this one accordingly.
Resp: 64
